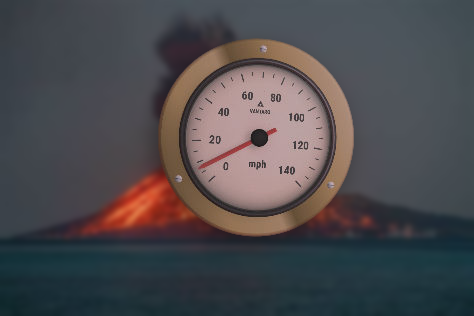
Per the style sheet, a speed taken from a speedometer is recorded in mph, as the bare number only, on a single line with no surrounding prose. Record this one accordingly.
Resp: 7.5
